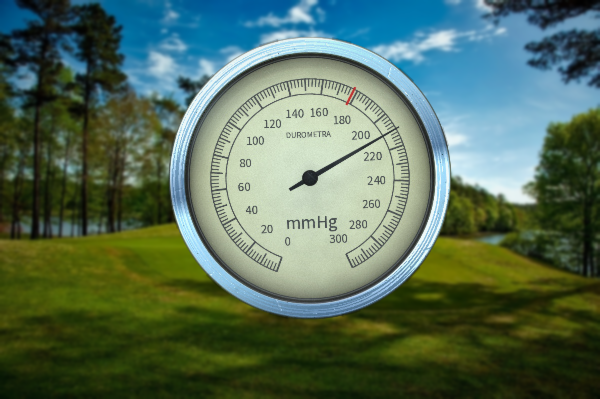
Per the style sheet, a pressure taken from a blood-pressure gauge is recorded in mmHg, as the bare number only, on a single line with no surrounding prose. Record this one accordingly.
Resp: 210
